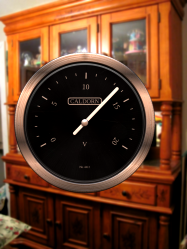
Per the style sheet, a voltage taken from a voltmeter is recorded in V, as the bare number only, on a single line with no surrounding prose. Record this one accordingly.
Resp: 13.5
